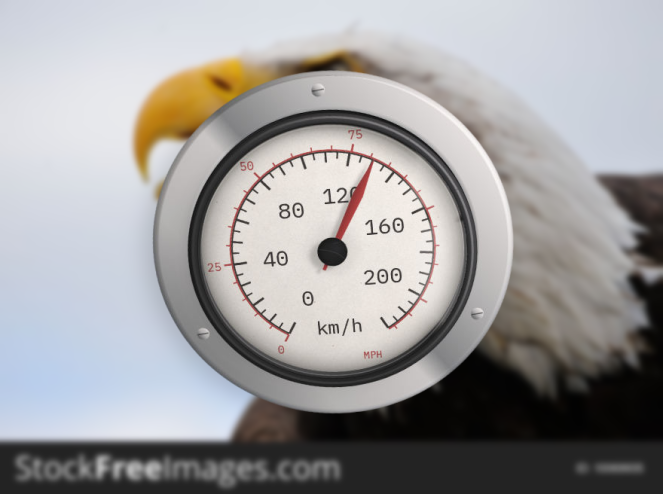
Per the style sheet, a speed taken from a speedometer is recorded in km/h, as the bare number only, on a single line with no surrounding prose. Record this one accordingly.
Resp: 130
